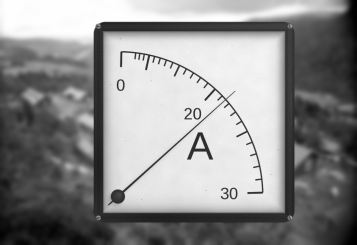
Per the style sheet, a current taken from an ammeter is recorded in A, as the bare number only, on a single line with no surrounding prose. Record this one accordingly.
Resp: 21.5
